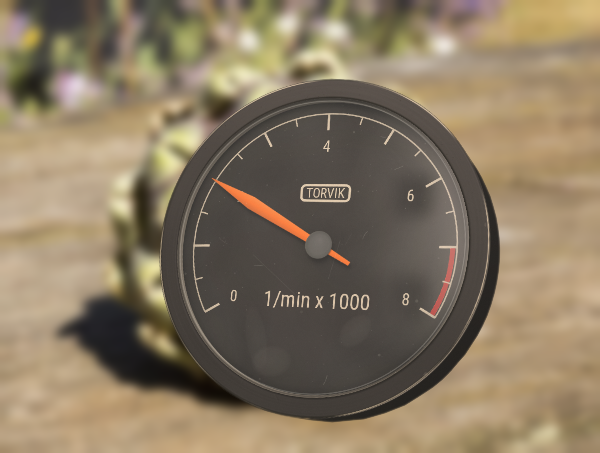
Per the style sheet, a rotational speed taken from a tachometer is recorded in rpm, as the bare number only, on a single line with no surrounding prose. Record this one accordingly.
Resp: 2000
